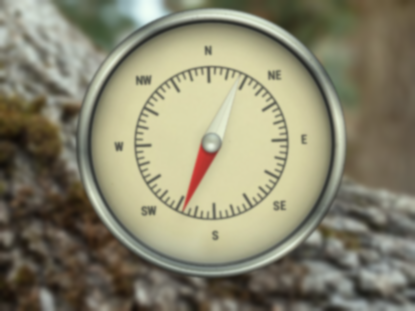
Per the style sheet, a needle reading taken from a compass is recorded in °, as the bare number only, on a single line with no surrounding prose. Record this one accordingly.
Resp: 205
